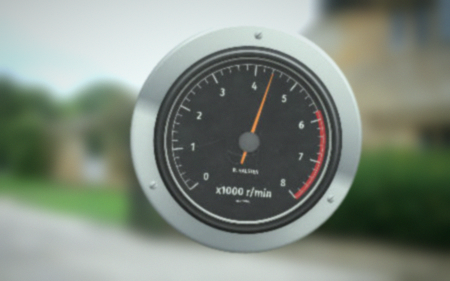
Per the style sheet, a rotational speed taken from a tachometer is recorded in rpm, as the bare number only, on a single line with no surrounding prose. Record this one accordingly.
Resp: 4400
